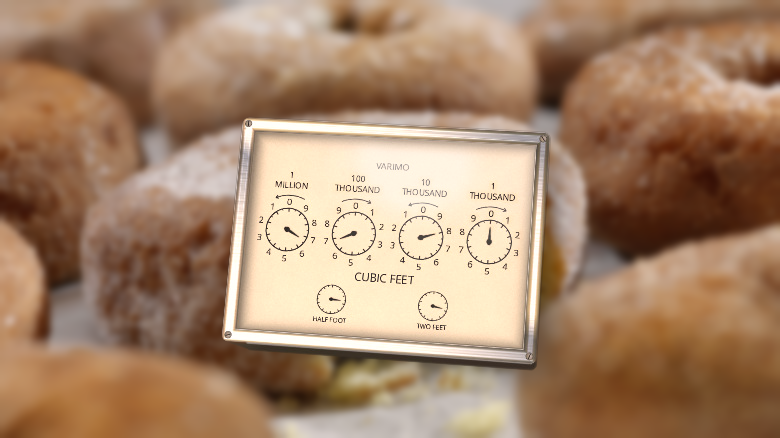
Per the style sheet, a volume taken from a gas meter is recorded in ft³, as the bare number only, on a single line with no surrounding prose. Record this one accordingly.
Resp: 668000
